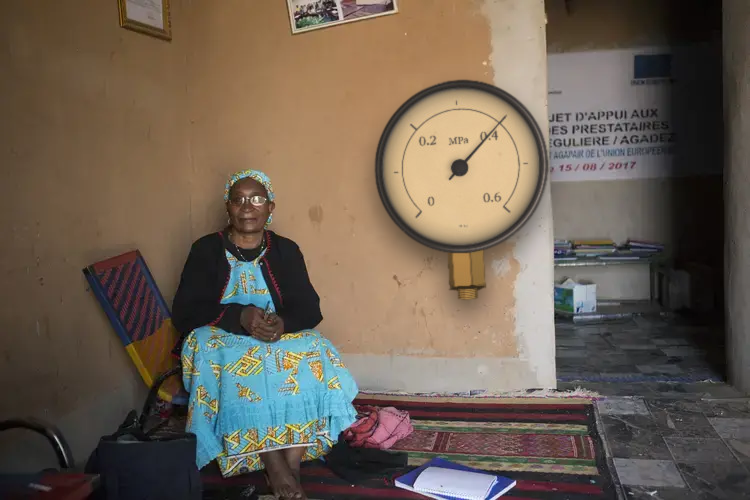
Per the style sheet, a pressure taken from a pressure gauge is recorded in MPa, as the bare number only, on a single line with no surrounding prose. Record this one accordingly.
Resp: 0.4
